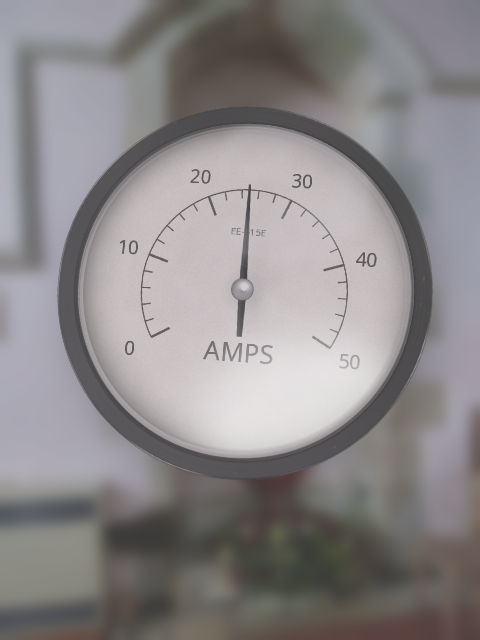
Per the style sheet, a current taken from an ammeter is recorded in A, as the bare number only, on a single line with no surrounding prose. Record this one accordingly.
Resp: 25
